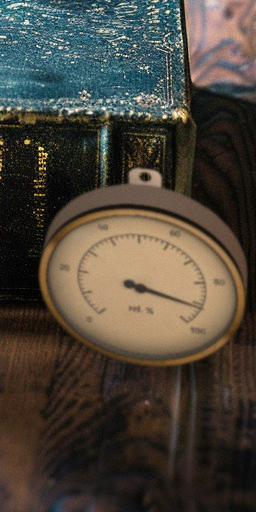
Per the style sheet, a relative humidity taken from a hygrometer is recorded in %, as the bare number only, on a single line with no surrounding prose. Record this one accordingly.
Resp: 90
